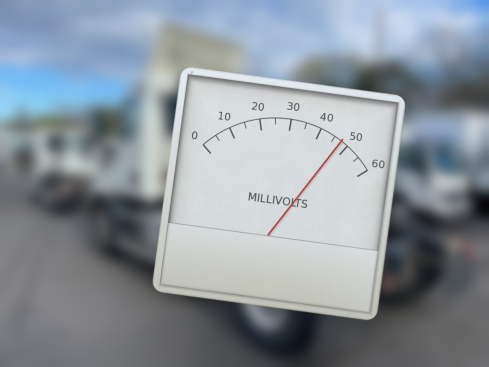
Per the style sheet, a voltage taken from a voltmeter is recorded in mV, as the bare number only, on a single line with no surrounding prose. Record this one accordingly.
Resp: 47.5
